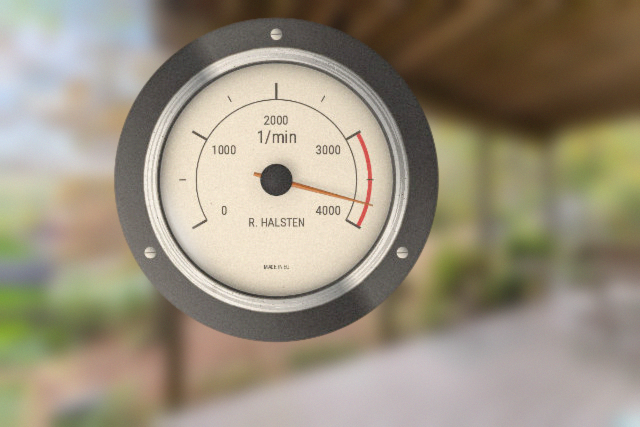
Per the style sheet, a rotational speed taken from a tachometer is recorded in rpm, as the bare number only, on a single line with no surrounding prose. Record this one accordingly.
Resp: 3750
